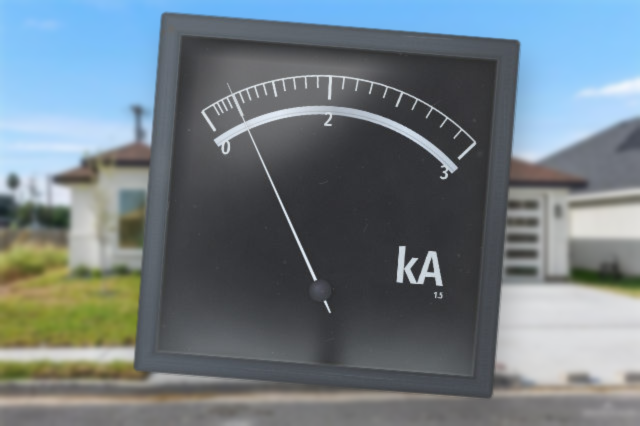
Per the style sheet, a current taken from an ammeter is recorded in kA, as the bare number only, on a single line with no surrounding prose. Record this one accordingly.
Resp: 1
